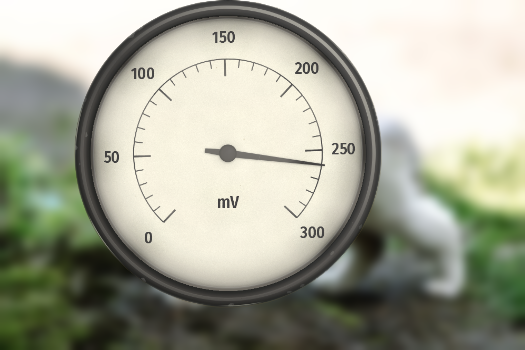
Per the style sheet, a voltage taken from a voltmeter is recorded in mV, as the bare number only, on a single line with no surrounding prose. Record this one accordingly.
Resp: 260
